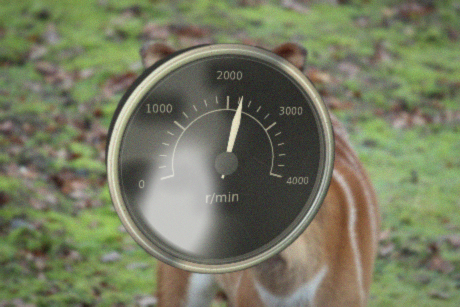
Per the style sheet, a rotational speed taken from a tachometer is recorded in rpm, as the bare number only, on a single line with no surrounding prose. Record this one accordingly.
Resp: 2200
